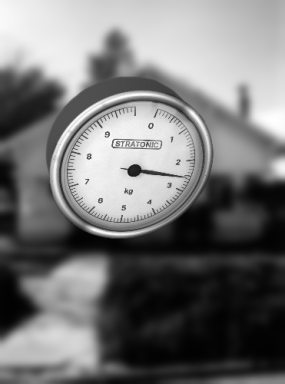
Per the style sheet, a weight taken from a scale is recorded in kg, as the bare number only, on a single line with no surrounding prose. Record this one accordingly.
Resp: 2.5
